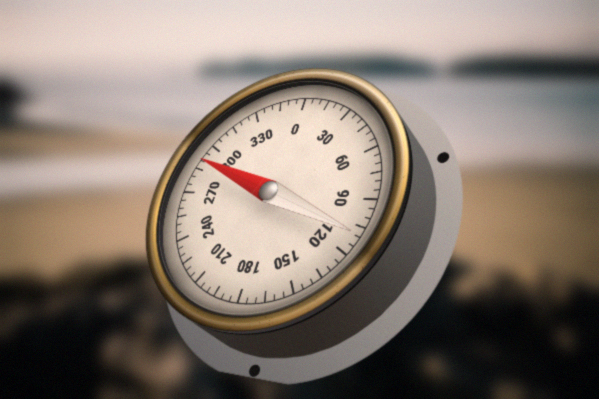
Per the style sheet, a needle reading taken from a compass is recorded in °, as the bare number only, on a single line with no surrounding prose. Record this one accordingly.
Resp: 290
